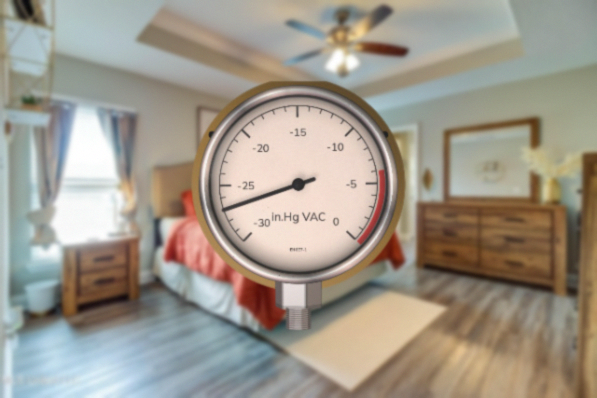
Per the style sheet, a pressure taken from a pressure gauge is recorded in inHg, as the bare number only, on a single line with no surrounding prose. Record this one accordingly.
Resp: -27
